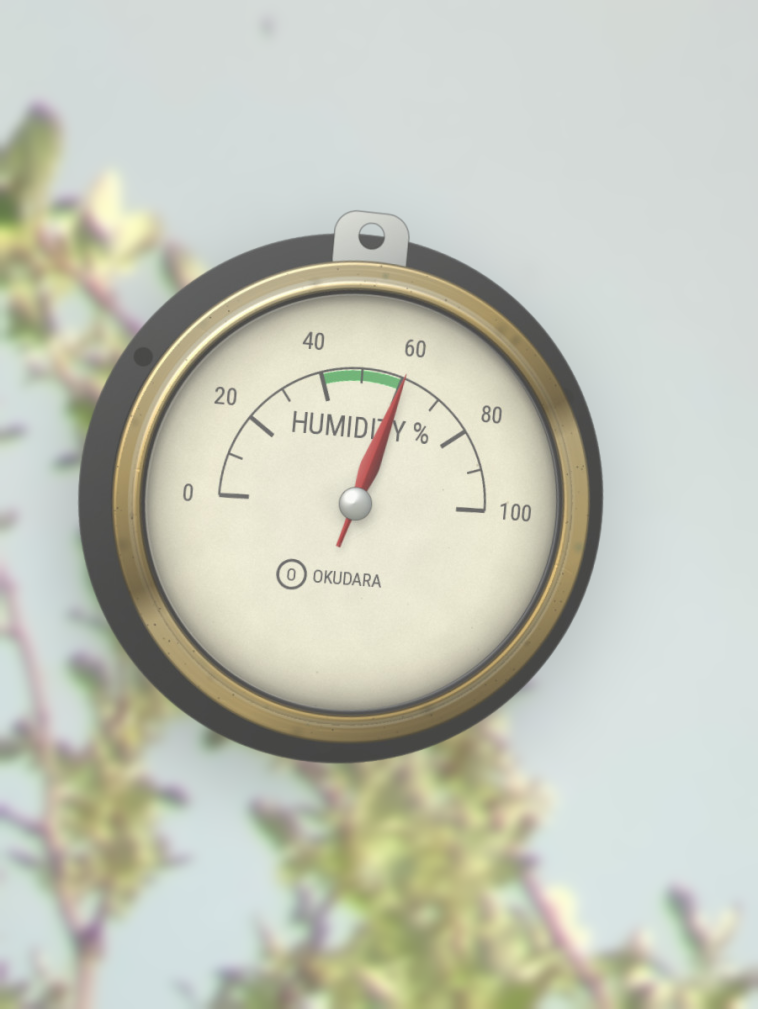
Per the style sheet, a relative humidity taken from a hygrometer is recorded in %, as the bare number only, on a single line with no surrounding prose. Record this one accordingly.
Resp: 60
